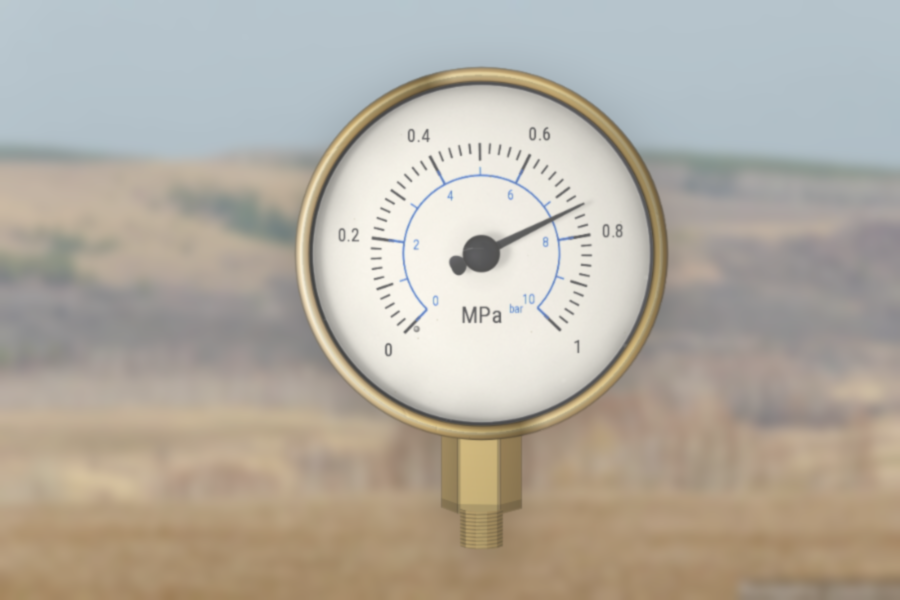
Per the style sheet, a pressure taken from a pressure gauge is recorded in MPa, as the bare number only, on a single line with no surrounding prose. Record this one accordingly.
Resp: 0.74
